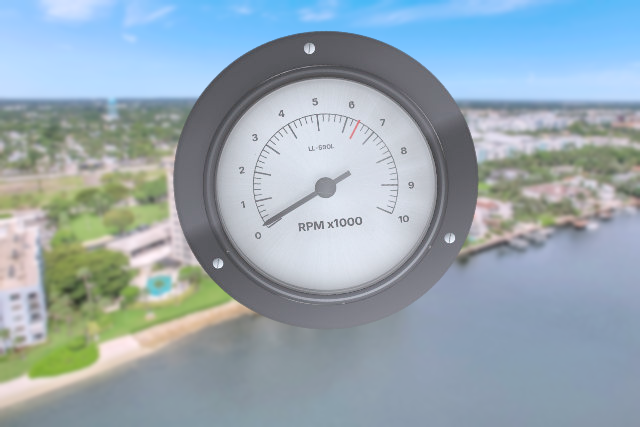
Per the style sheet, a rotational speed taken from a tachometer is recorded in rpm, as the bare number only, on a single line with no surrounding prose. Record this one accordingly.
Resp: 200
